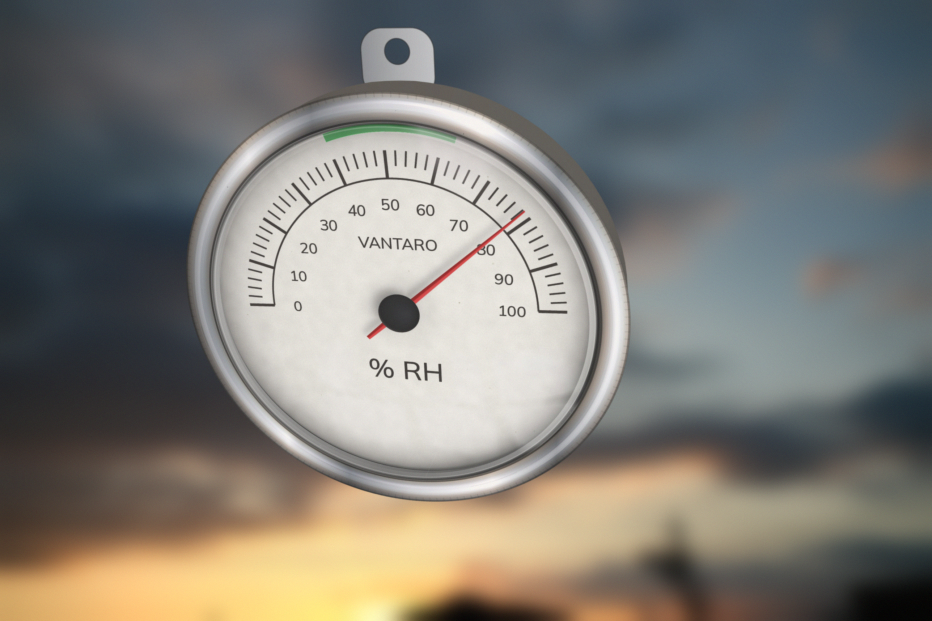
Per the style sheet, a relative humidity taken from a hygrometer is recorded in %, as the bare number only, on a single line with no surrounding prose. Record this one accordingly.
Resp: 78
